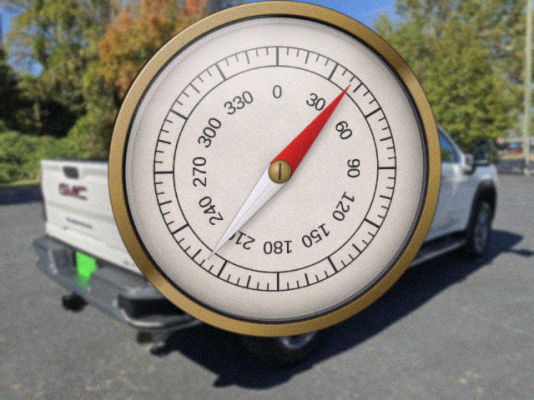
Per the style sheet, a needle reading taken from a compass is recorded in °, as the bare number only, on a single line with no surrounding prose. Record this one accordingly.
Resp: 40
